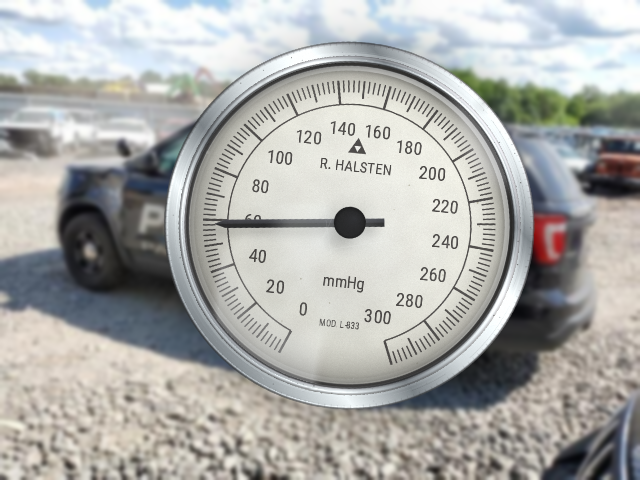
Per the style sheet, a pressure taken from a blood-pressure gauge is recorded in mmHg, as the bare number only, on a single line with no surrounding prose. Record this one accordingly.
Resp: 58
